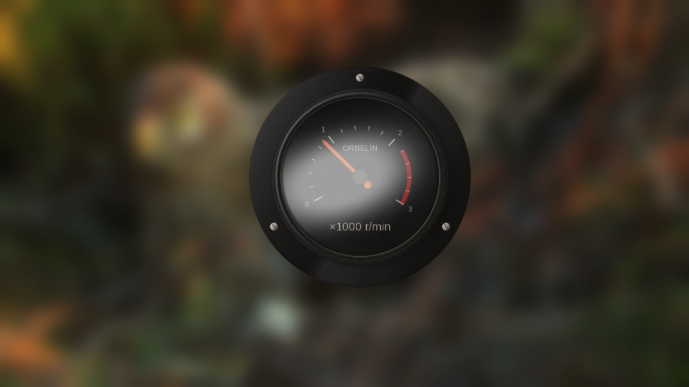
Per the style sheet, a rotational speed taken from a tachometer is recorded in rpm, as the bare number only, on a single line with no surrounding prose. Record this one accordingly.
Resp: 900
